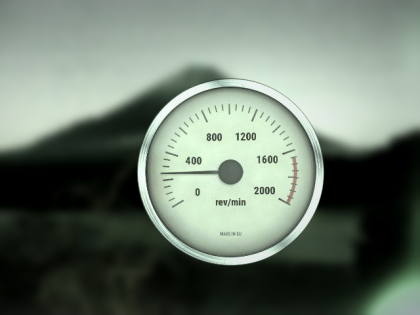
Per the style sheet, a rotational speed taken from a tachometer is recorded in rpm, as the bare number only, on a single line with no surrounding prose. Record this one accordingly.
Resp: 250
